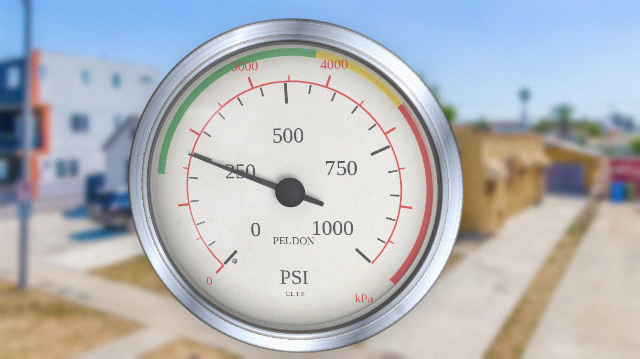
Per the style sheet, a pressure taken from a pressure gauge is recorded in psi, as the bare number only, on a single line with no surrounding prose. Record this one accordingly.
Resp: 250
